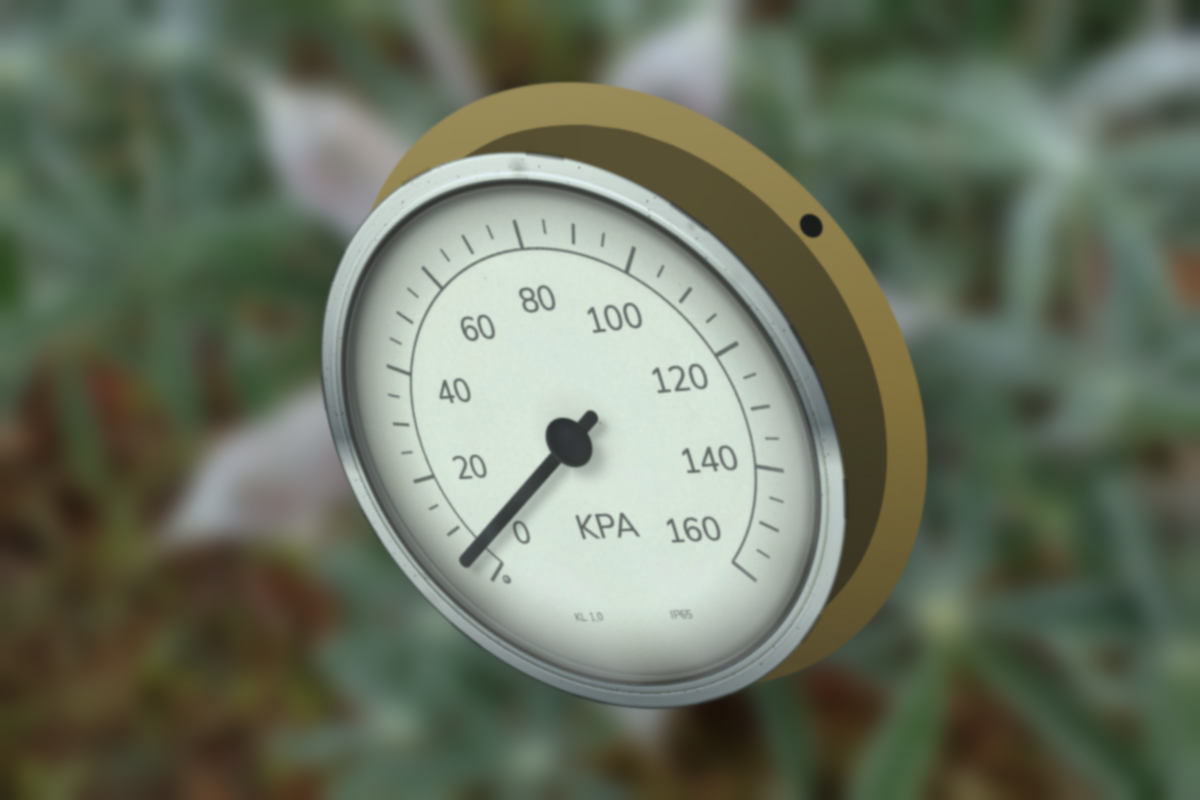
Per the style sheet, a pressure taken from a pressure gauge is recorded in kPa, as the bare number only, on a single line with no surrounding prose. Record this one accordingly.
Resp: 5
